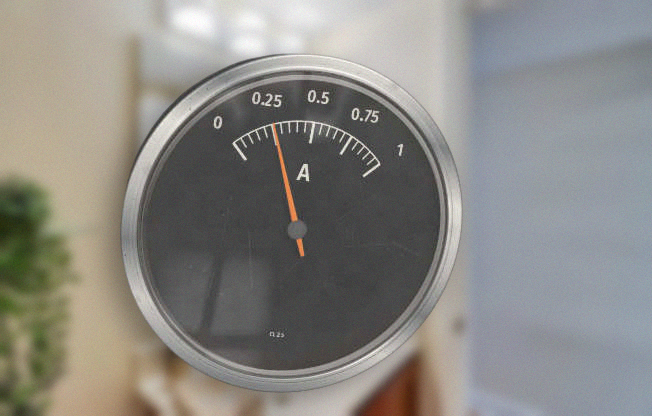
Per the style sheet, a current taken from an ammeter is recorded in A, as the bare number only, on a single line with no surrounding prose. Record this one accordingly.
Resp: 0.25
